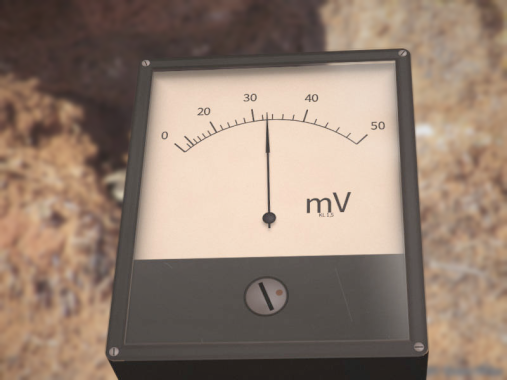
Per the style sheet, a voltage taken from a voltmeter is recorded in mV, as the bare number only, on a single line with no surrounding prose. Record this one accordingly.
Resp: 33
